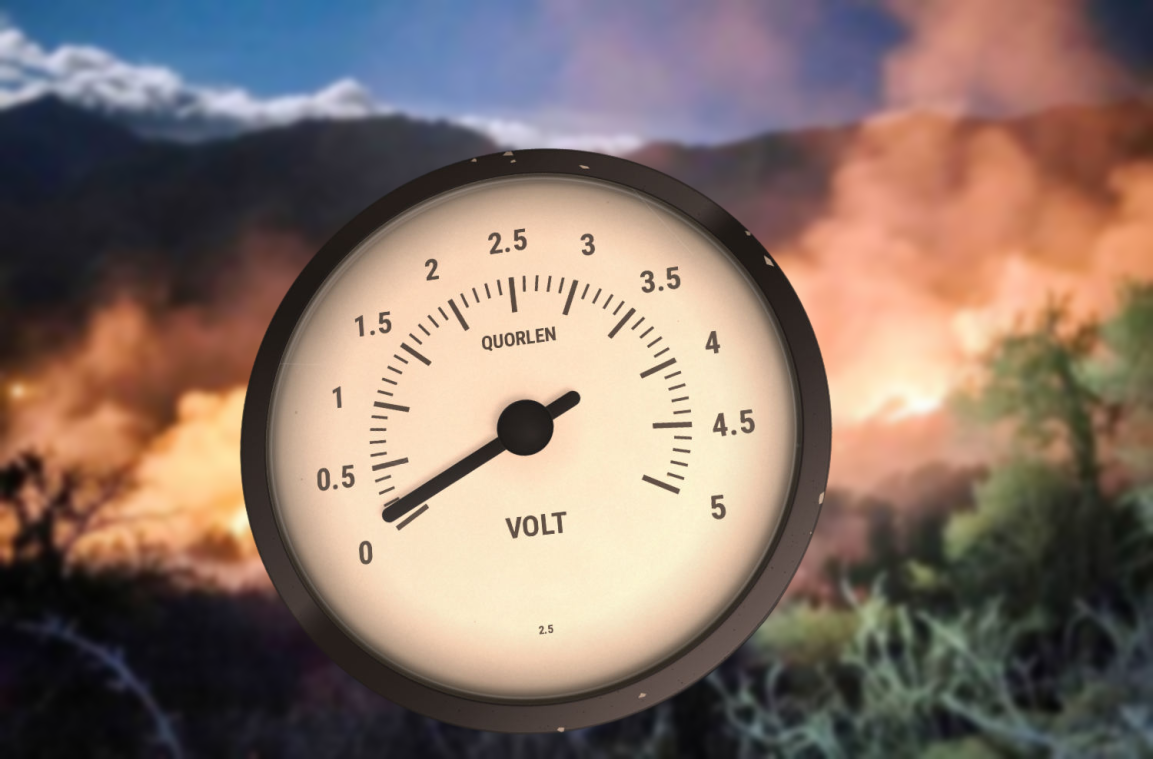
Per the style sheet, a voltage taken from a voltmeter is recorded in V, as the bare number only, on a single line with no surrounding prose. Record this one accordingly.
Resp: 0.1
